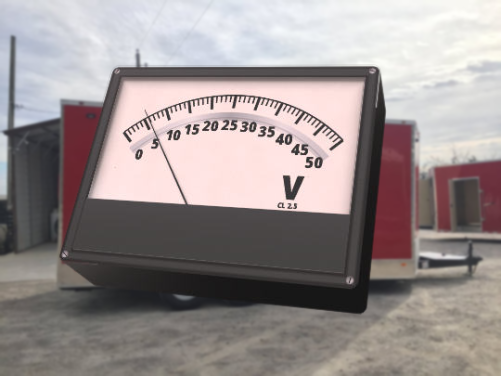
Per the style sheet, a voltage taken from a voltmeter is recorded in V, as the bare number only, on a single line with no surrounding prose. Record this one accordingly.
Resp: 6
